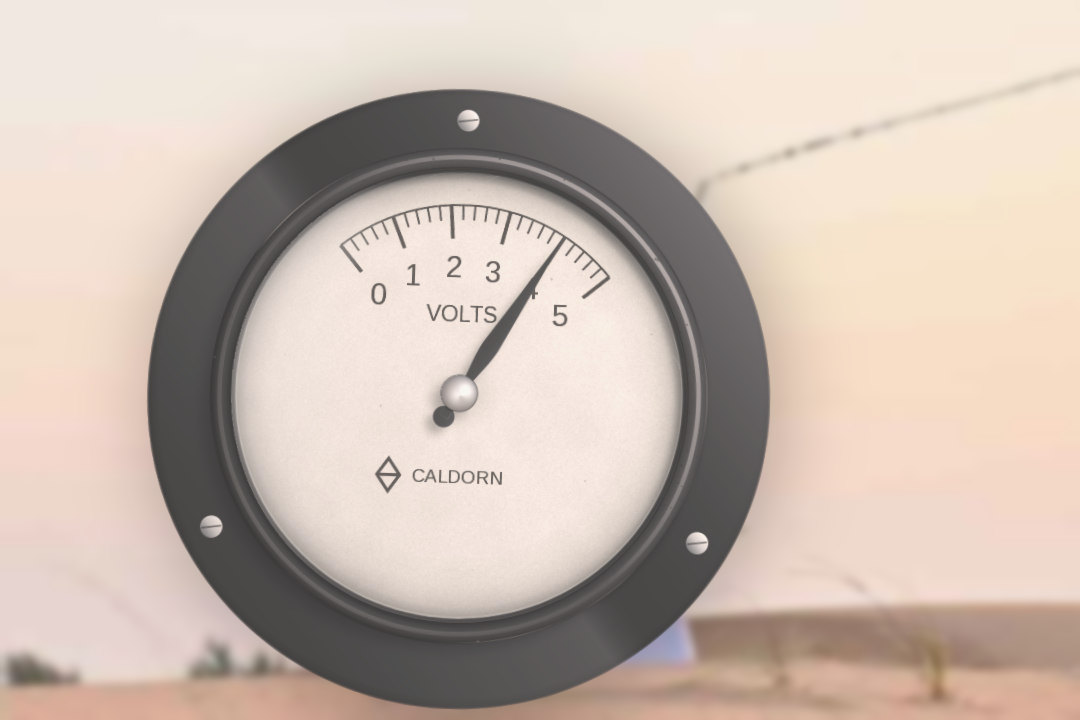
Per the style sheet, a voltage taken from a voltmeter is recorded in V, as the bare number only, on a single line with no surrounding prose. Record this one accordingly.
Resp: 4
